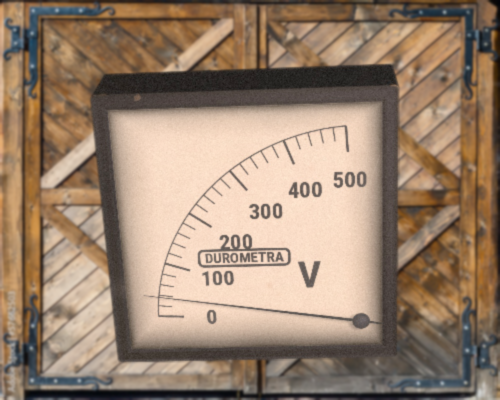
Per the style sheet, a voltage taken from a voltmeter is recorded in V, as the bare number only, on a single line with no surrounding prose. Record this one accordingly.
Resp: 40
